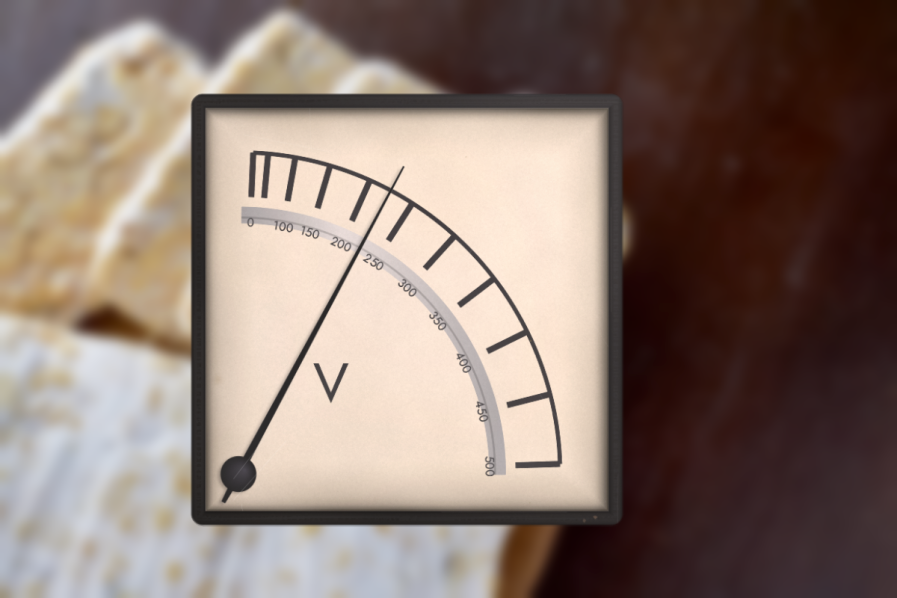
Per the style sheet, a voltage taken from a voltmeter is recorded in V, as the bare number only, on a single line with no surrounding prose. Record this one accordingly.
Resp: 225
